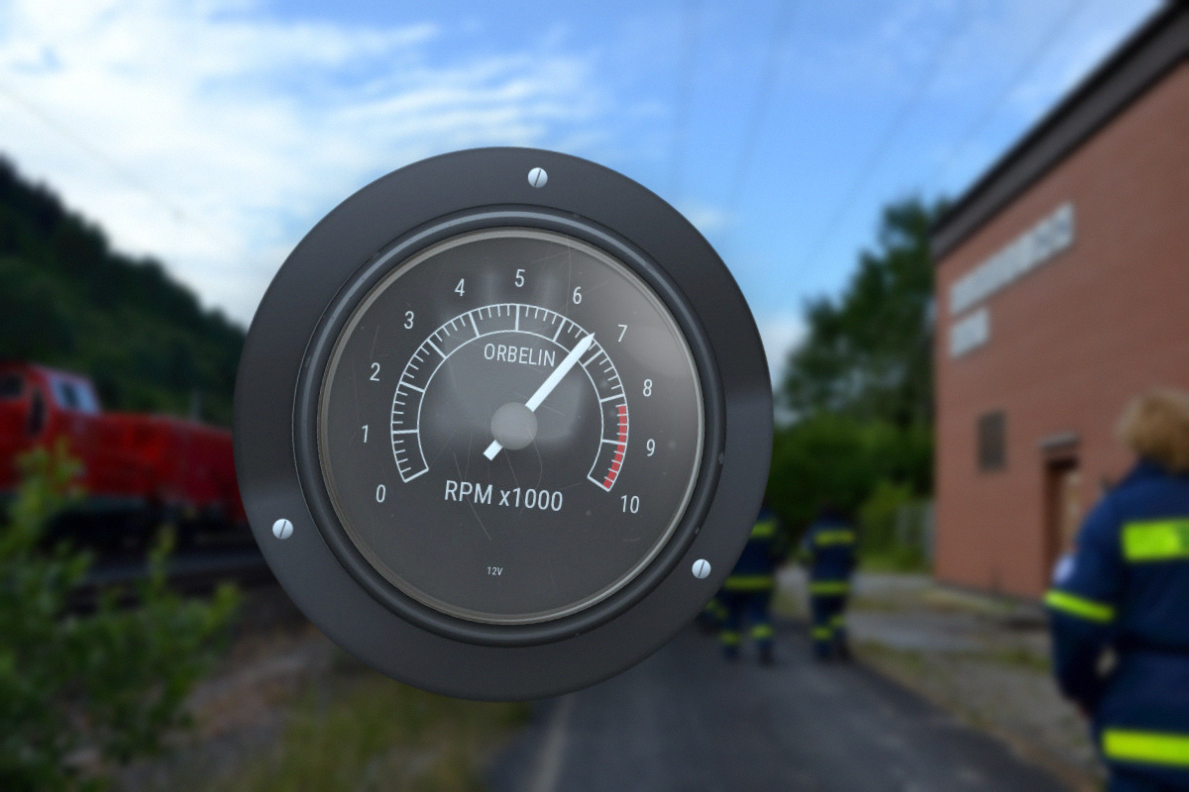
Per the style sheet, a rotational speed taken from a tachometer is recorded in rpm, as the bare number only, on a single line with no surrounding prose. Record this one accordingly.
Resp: 6600
